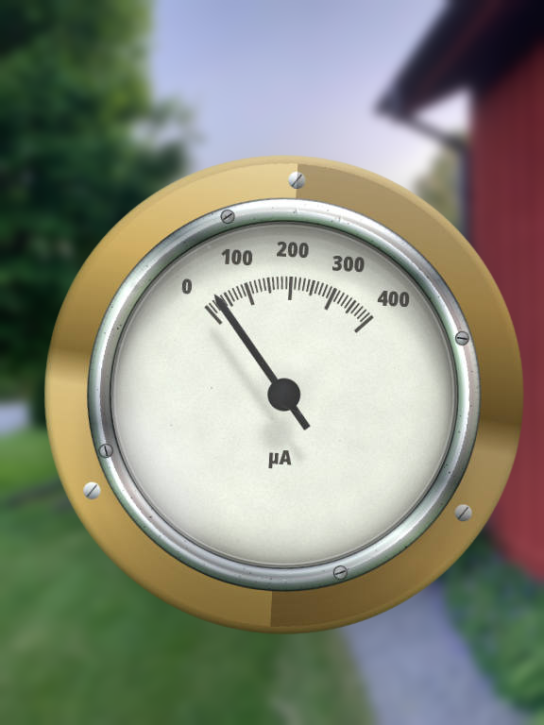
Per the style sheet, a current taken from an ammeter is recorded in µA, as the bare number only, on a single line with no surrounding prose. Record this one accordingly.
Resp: 30
